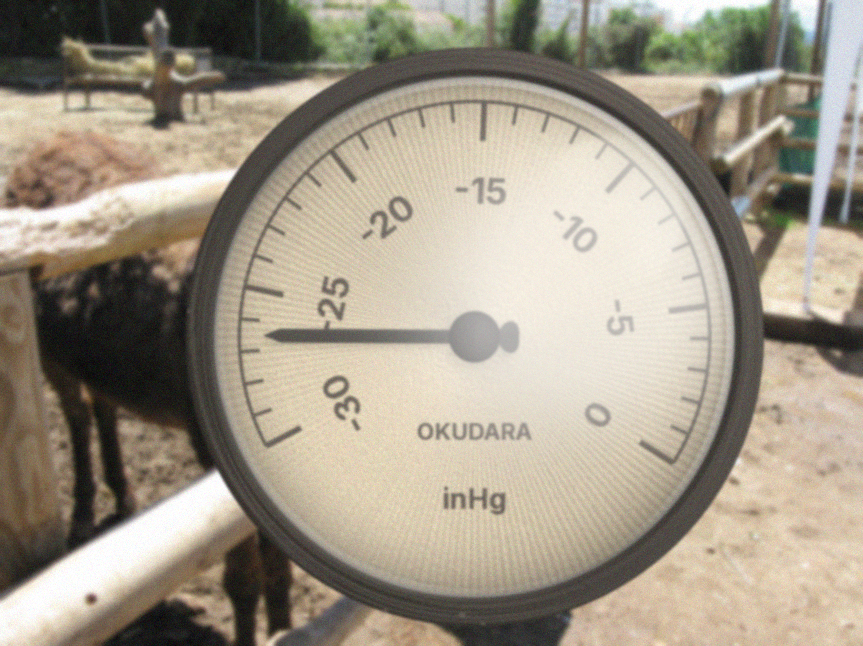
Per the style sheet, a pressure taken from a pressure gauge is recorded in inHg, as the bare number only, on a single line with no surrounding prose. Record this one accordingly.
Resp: -26.5
